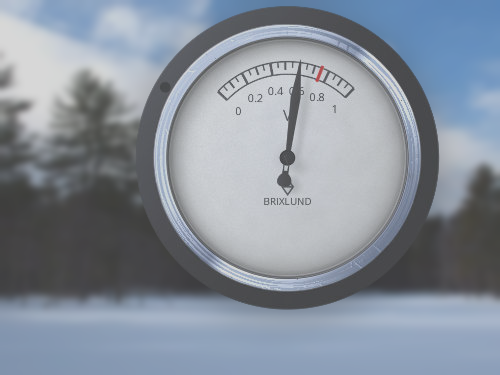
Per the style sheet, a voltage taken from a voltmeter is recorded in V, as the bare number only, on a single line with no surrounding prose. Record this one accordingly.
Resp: 0.6
